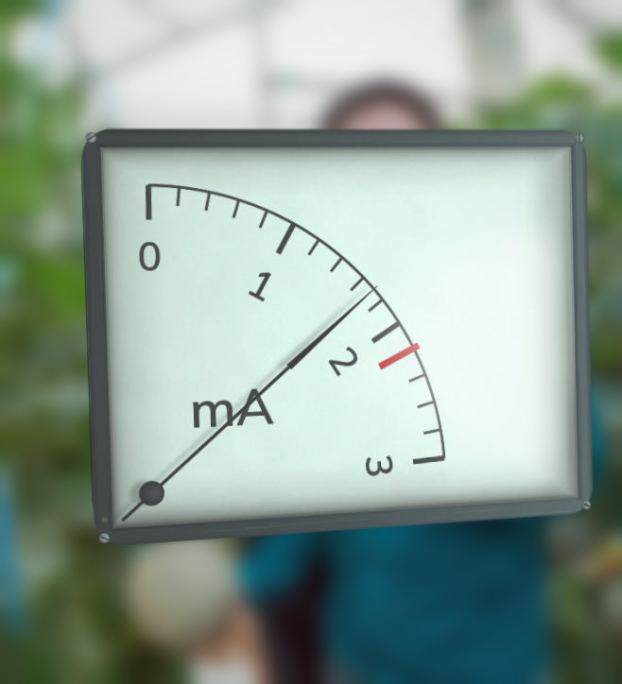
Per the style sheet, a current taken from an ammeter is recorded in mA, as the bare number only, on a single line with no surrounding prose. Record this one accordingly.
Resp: 1.7
